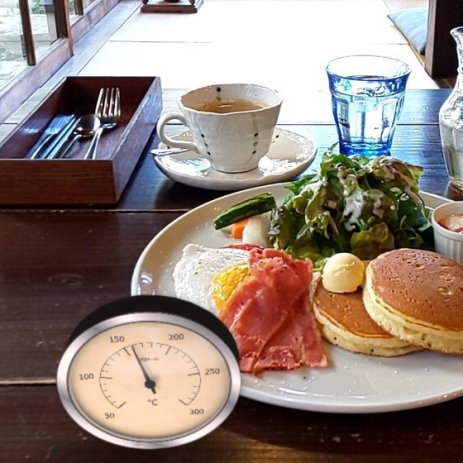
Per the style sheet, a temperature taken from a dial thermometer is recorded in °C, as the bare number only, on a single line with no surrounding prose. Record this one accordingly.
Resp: 160
